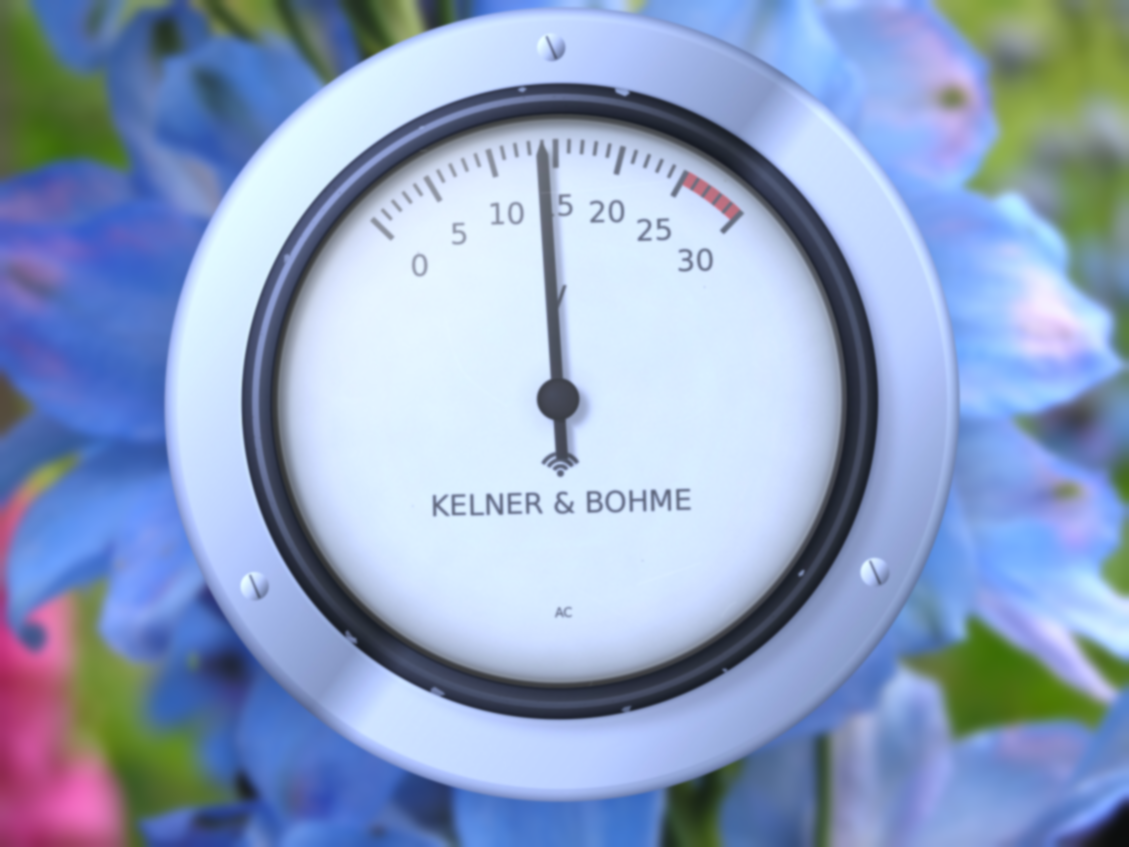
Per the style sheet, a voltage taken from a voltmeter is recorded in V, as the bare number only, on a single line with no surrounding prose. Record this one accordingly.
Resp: 14
